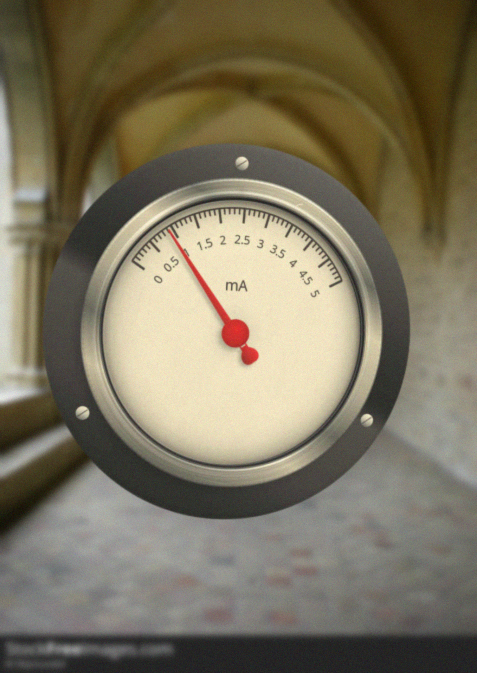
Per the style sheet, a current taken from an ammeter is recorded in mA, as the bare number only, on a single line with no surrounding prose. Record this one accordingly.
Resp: 0.9
